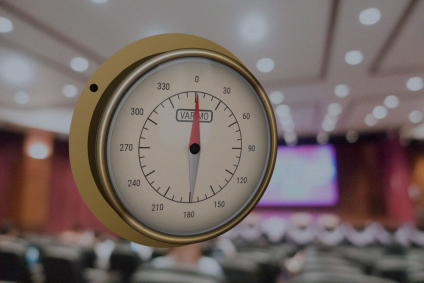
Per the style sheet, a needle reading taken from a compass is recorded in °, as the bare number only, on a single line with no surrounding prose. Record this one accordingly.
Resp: 0
